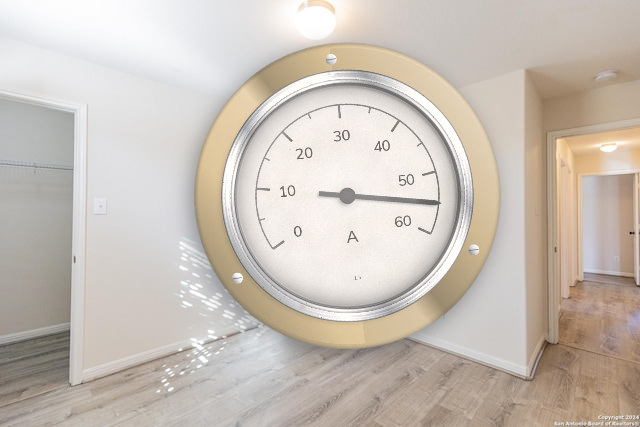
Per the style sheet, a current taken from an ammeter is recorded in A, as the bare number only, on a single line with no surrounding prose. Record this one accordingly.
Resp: 55
